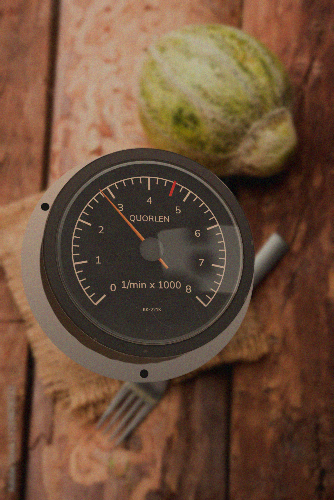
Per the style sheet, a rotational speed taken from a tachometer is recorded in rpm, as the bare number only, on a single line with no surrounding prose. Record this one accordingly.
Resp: 2800
